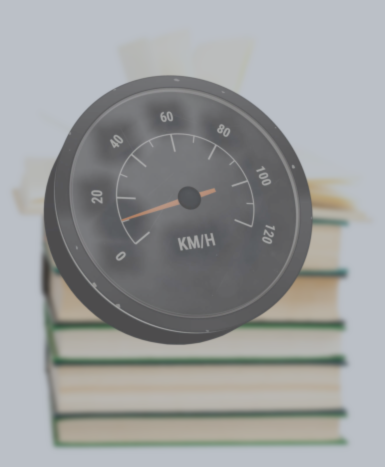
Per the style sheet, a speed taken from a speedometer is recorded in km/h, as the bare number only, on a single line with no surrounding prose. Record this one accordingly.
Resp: 10
